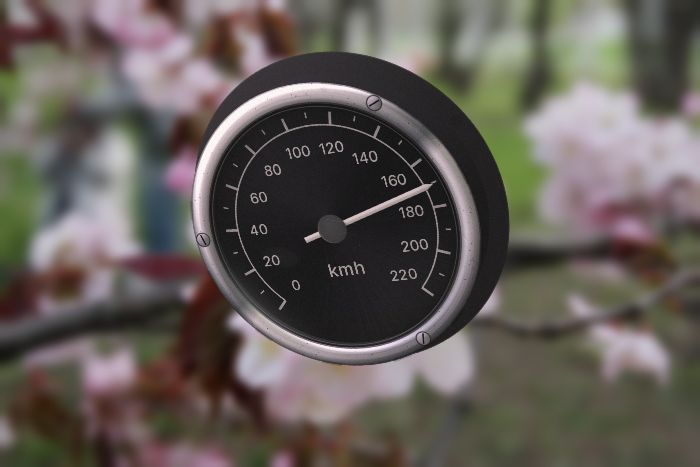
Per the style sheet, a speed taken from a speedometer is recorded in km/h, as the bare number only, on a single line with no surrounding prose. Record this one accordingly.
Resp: 170
